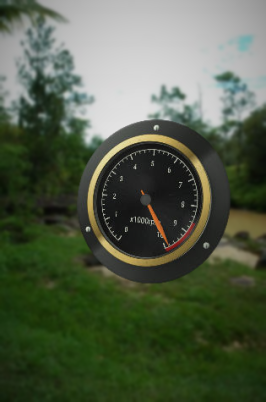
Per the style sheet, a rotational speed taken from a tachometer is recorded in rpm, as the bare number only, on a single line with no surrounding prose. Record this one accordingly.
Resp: 9800
